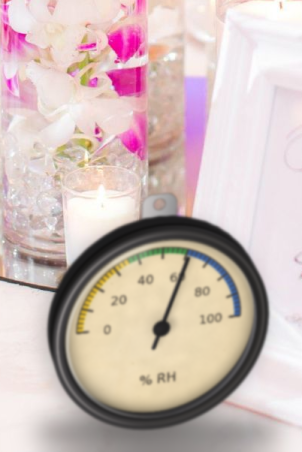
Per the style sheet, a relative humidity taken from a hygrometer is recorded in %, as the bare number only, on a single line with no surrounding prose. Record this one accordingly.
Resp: 60
